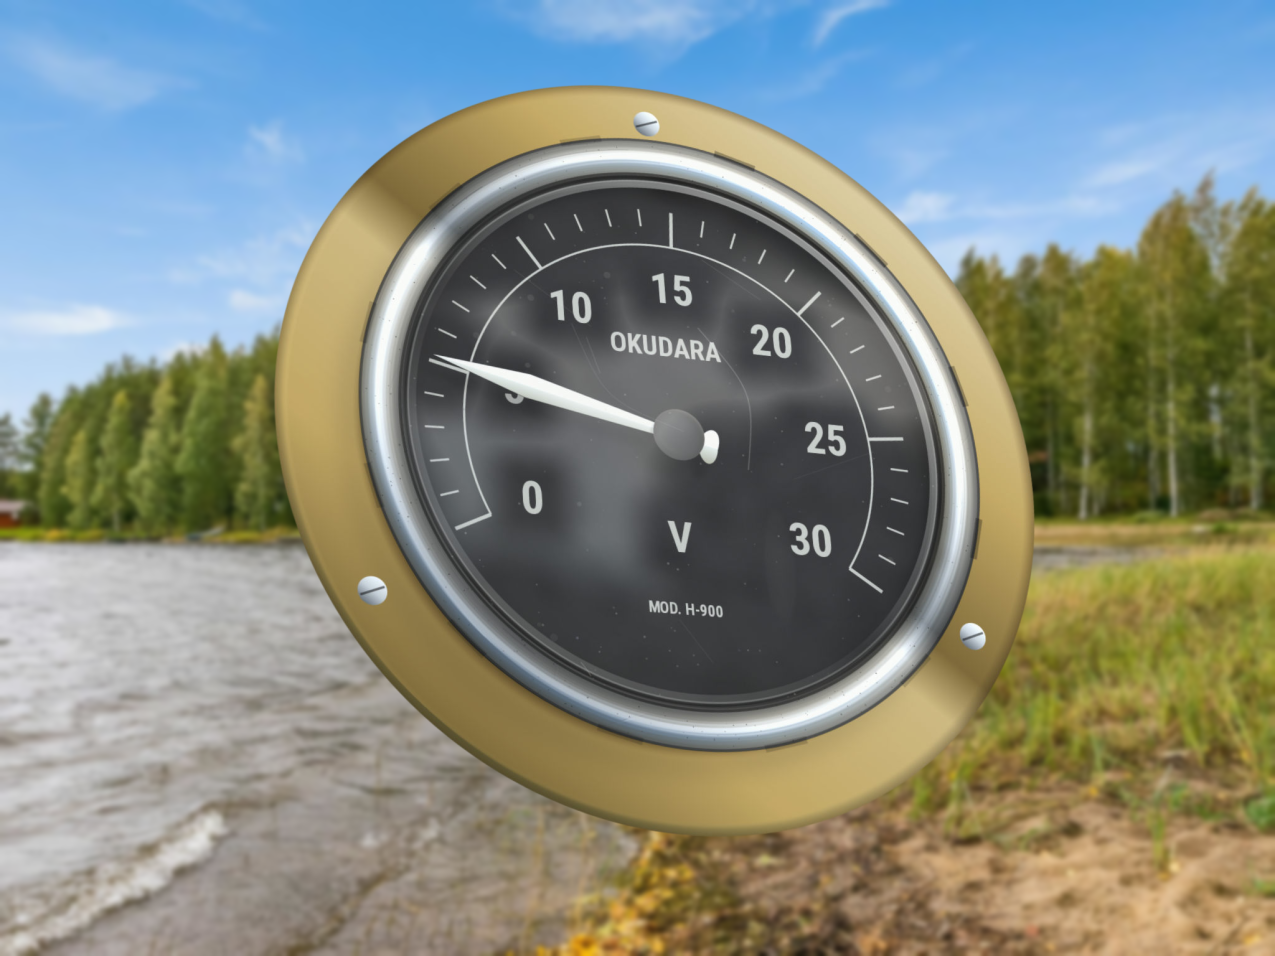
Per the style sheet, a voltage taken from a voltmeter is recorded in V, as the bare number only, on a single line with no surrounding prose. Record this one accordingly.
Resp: 5
